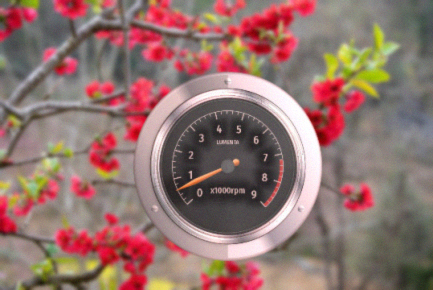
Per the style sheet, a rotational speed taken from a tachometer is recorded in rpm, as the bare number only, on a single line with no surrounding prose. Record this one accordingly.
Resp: 600
